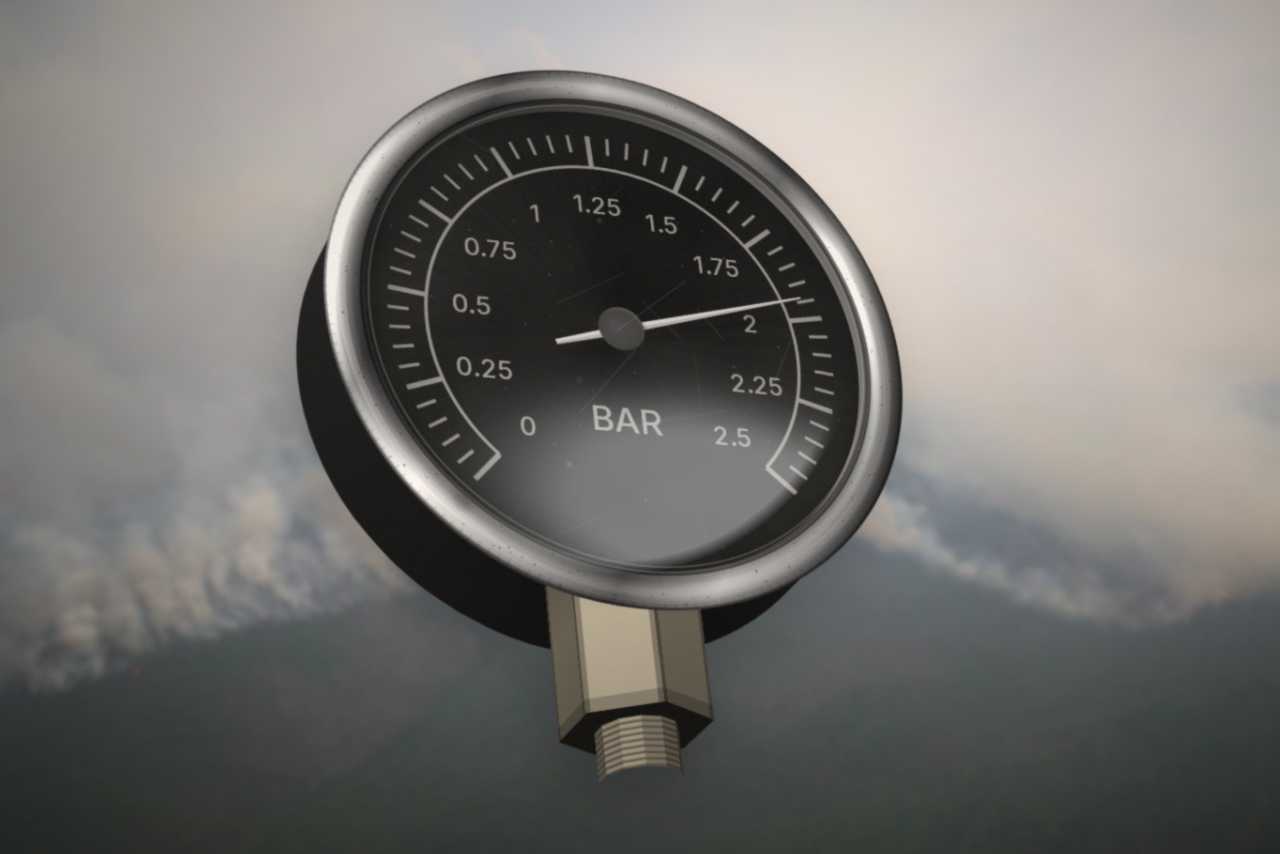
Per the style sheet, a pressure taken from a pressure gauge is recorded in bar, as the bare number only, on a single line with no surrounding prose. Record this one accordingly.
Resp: 1.95
